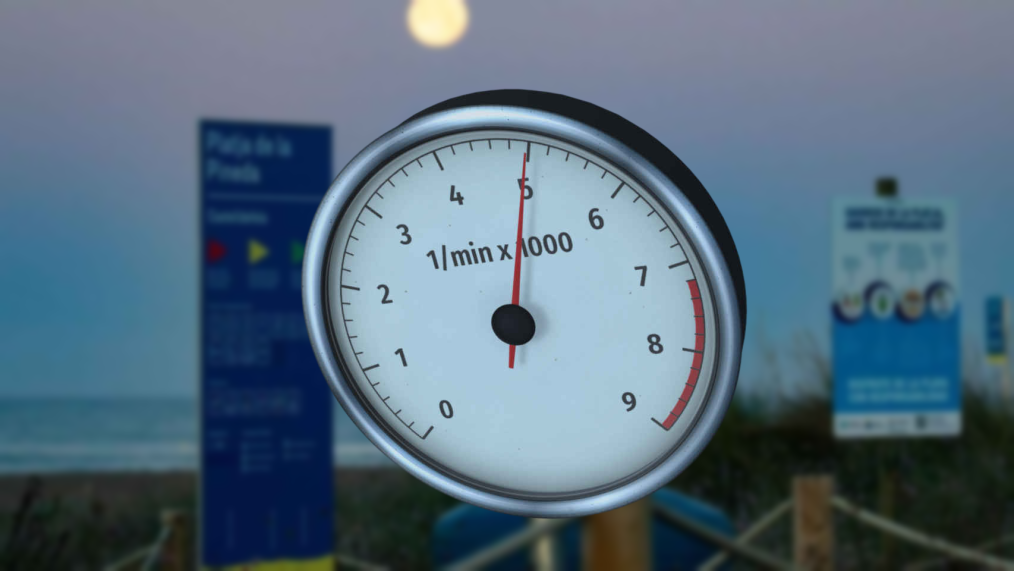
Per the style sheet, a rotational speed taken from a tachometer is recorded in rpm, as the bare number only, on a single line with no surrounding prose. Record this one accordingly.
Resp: 5000
